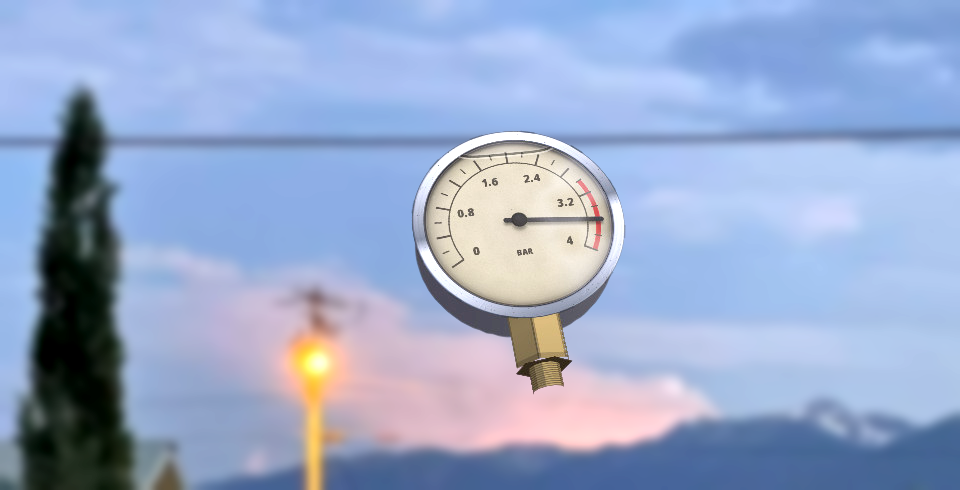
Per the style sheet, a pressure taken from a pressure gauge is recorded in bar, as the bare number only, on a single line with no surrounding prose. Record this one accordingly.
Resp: 3.6
